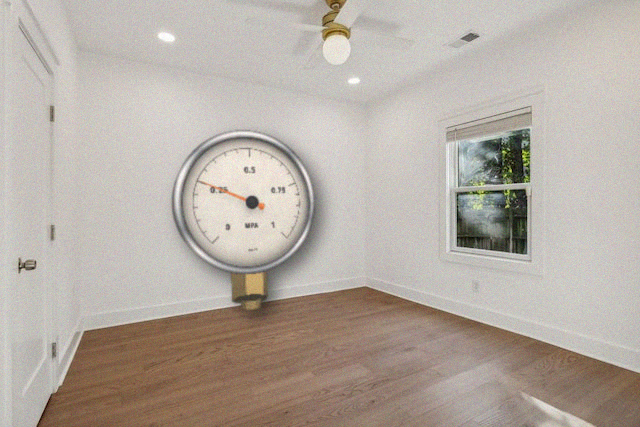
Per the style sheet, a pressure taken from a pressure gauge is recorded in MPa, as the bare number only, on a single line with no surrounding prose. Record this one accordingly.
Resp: 0.25
